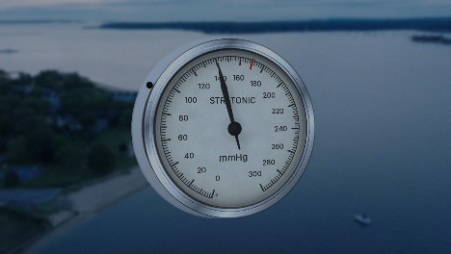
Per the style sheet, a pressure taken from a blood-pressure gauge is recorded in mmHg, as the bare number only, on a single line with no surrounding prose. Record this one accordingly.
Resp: 140
